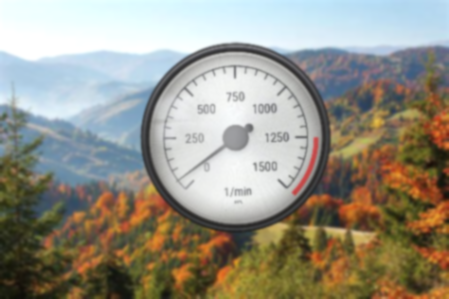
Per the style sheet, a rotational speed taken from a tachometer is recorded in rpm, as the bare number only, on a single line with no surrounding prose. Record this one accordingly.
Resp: 50
